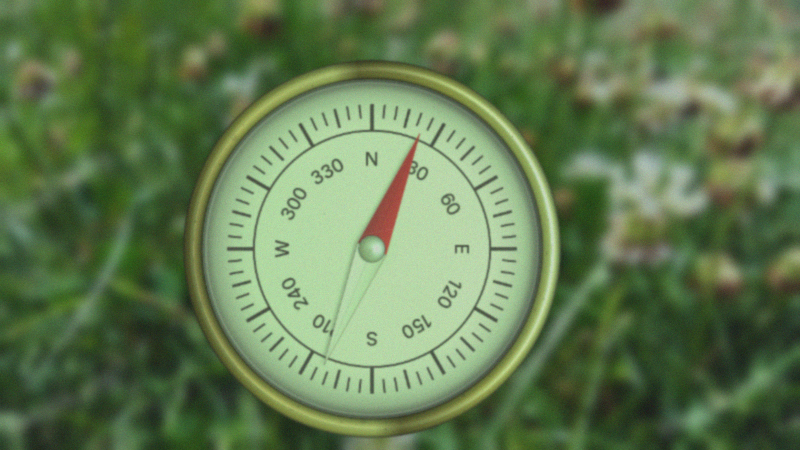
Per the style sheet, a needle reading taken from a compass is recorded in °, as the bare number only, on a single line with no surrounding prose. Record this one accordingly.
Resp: 22.5
